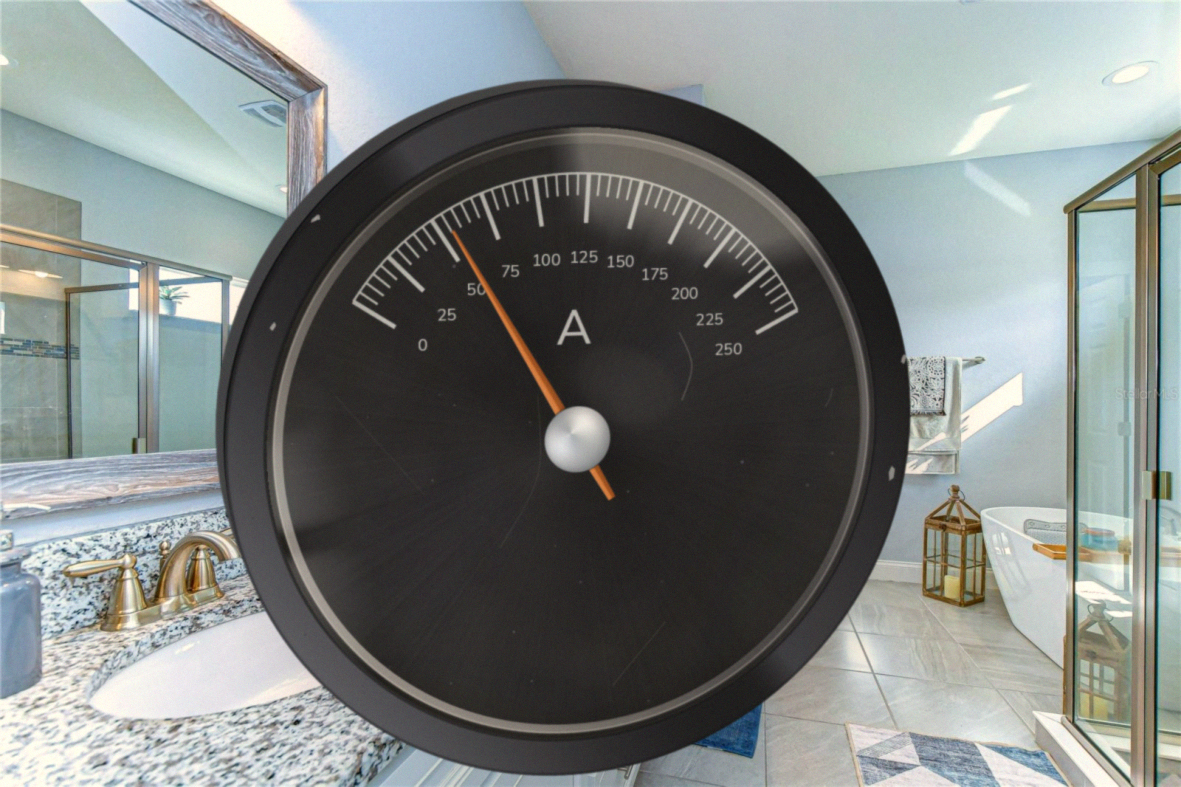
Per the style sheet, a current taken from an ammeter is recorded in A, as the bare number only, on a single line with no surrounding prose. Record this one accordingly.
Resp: 55
